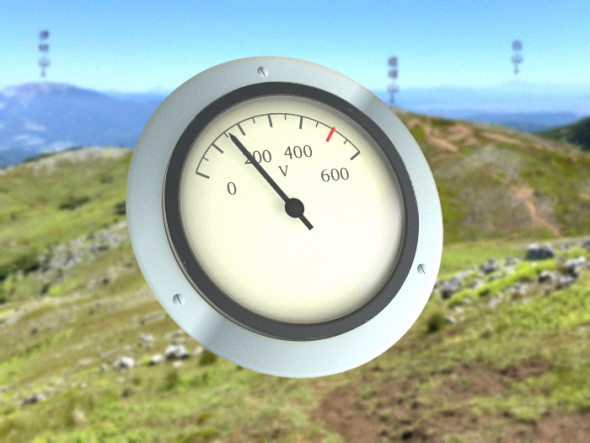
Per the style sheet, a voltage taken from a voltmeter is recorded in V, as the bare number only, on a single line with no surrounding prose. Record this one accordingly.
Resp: 150
